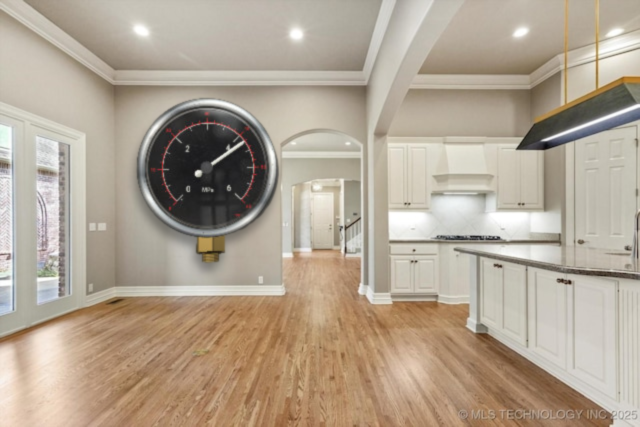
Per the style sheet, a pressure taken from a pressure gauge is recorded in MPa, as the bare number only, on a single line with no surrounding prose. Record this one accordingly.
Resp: 4.25
